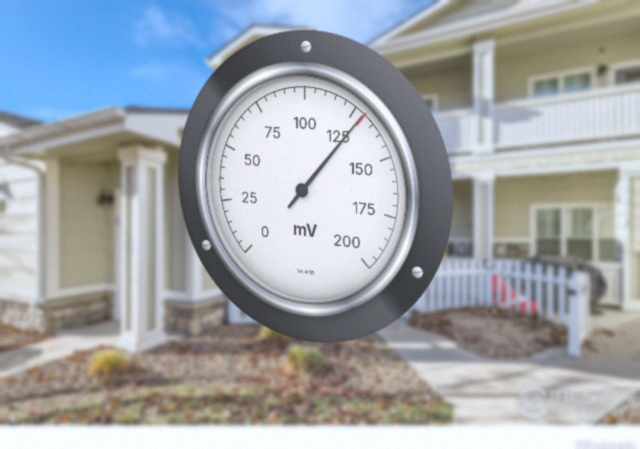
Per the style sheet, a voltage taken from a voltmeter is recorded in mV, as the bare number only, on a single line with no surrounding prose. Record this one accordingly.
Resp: 130
